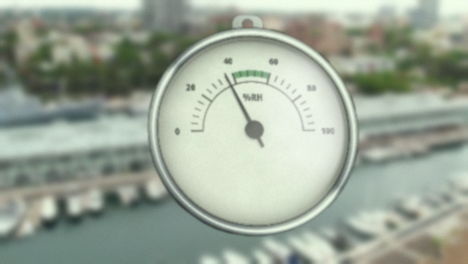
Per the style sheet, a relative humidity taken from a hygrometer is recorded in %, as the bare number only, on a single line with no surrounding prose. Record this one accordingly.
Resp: 36
